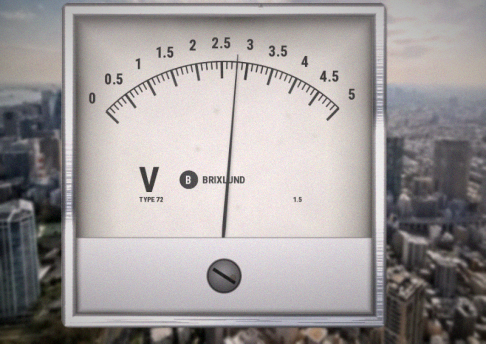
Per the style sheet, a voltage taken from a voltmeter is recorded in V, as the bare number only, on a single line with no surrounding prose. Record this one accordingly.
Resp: 2.8
